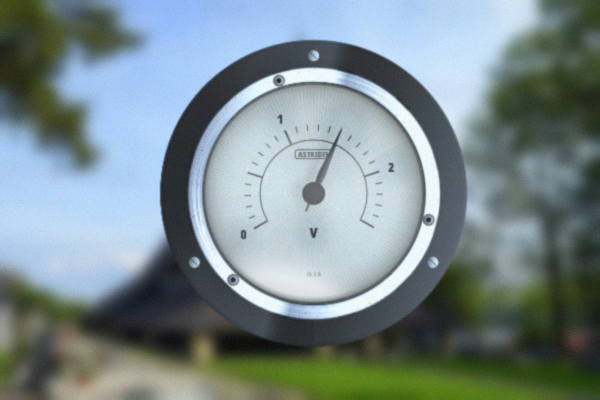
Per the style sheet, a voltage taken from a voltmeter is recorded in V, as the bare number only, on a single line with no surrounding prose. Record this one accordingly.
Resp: 1.5
